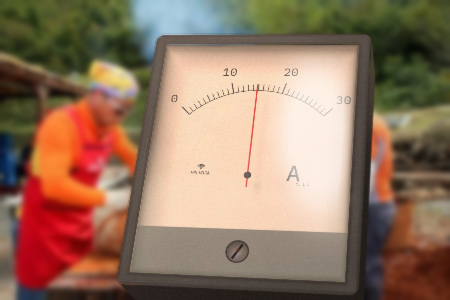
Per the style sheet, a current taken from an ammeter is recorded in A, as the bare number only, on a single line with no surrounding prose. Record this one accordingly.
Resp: 15
